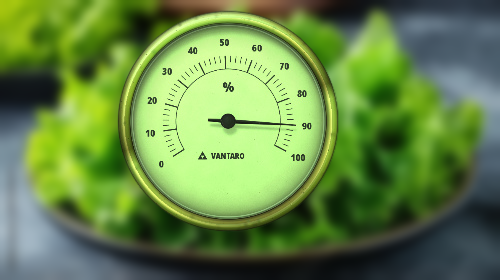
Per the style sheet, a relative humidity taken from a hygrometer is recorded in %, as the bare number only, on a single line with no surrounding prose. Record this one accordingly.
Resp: 90
